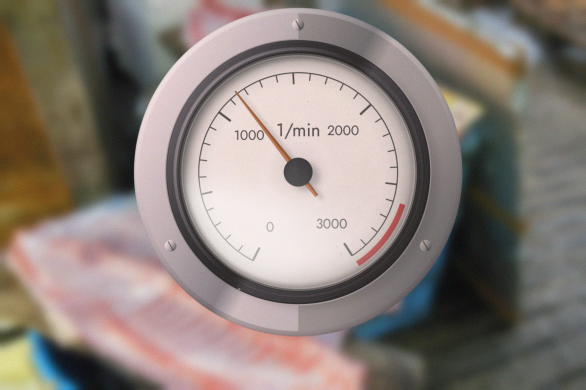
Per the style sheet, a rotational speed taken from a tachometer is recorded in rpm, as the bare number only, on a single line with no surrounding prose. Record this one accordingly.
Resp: 1150
